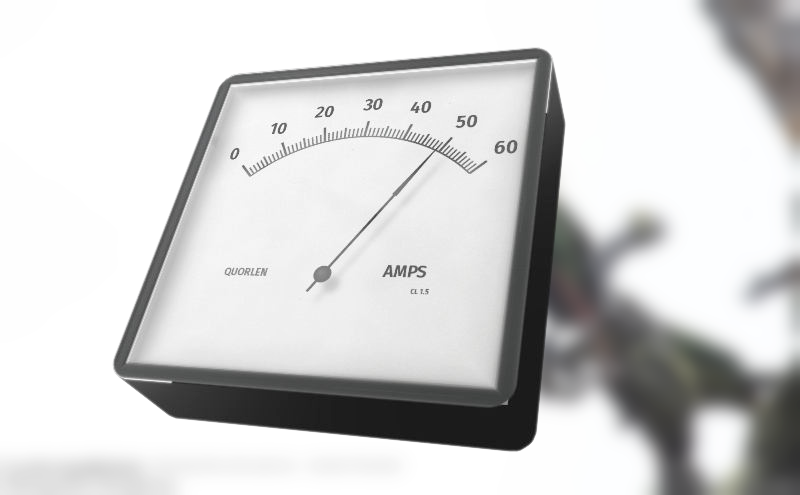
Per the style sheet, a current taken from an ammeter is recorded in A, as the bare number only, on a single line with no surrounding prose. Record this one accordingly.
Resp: 50
